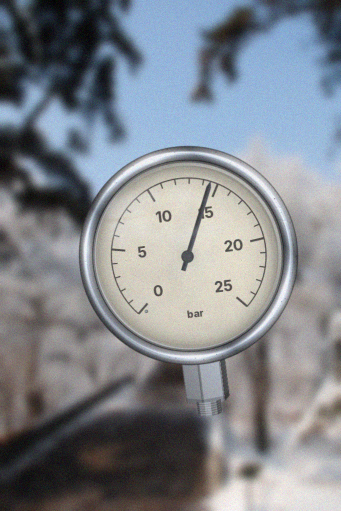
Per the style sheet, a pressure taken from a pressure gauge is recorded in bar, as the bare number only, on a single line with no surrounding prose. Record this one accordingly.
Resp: 14.5
